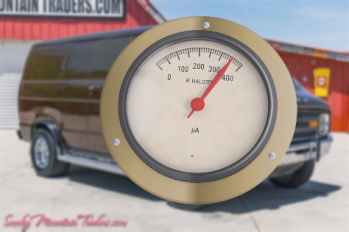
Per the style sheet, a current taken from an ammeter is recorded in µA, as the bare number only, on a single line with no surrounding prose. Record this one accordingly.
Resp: 350
